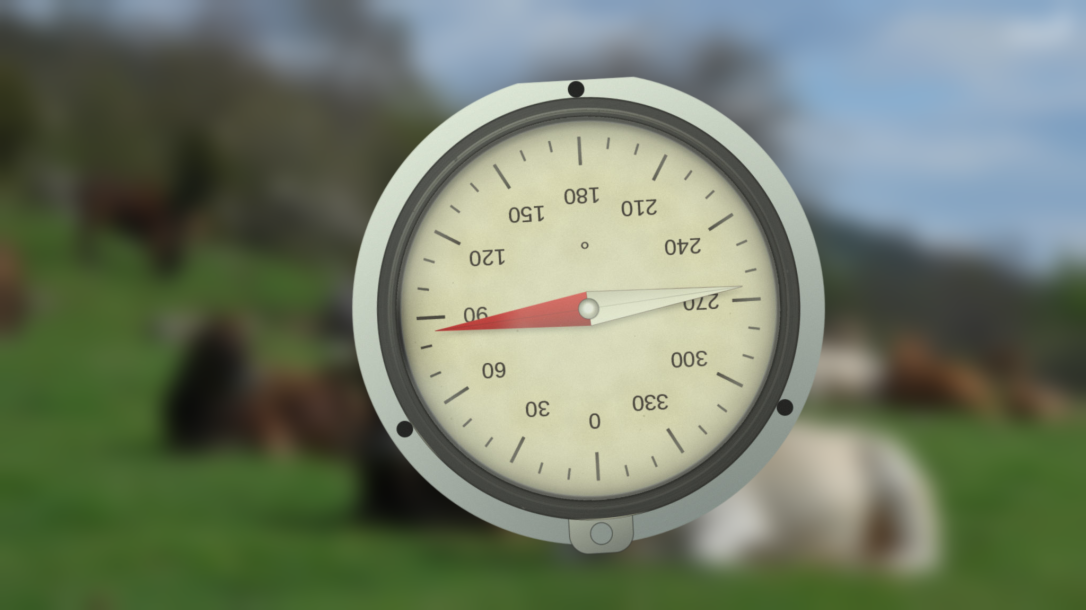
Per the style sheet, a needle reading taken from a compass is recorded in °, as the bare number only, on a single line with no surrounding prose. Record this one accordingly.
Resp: 85
